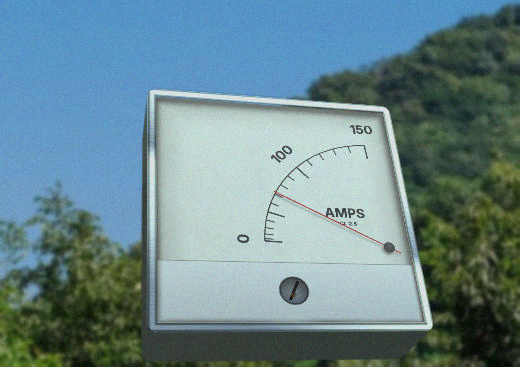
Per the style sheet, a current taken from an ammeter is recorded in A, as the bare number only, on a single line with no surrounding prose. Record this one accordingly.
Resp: 70
